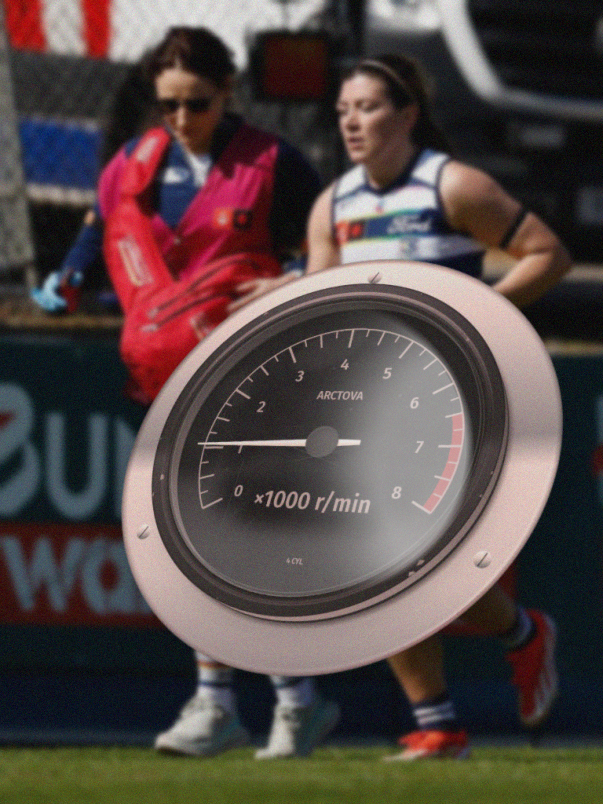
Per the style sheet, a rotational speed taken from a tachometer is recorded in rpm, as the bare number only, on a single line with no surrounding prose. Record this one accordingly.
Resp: 1000
